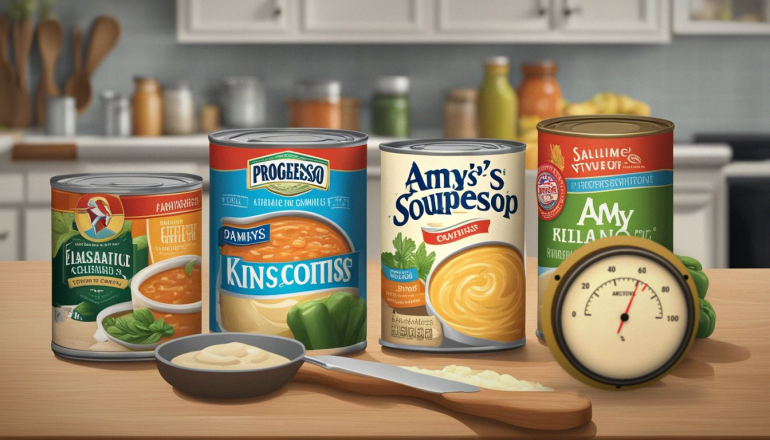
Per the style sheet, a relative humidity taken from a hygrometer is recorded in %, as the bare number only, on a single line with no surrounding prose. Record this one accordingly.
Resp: 60
